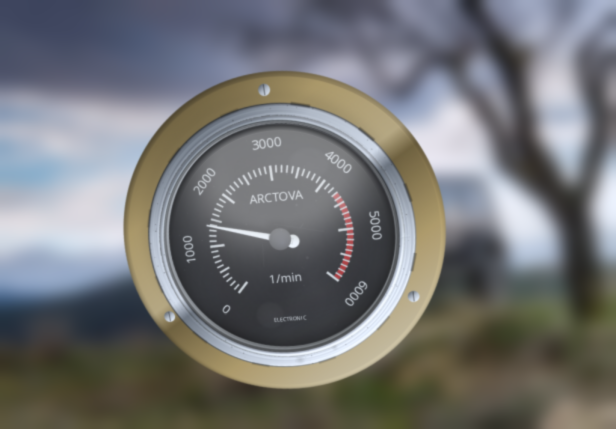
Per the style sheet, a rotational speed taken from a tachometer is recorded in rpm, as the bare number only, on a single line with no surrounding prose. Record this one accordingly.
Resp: 1400
